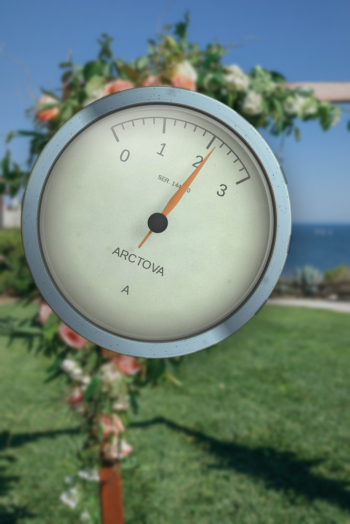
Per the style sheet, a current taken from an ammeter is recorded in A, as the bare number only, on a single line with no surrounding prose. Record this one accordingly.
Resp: 2.1
